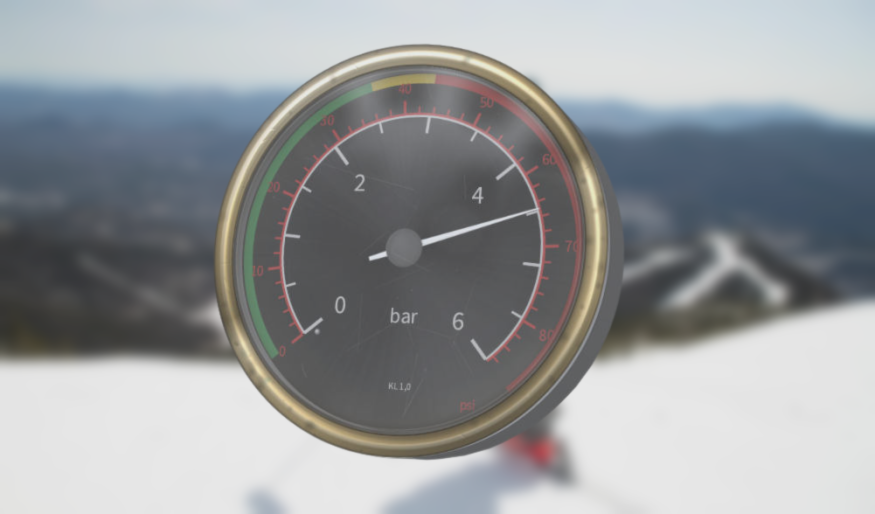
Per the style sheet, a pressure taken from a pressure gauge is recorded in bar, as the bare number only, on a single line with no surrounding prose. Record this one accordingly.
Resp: 4.5
